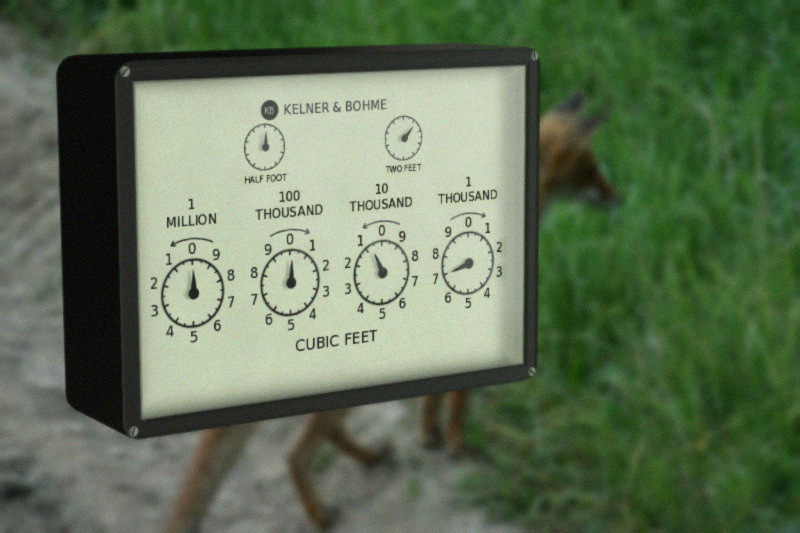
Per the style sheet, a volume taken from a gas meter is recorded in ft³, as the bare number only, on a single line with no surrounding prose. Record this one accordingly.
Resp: 700
